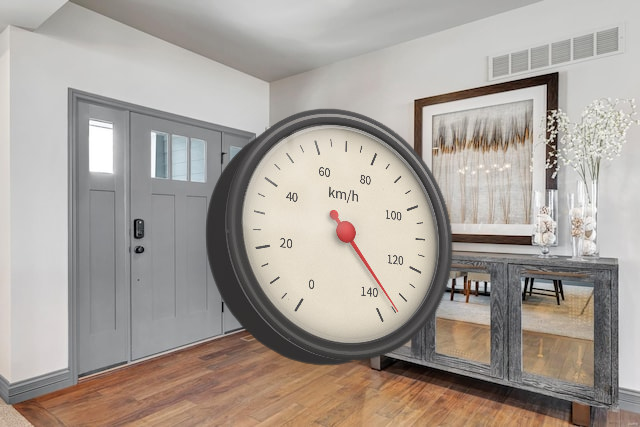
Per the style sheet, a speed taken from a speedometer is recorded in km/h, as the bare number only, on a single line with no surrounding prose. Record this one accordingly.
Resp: 135
